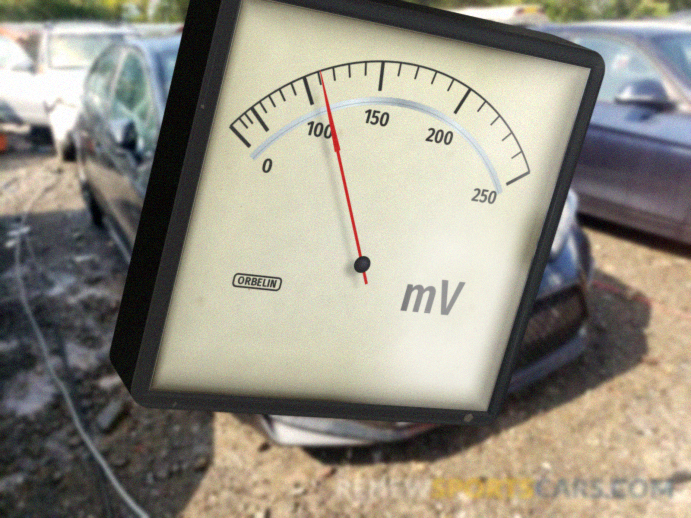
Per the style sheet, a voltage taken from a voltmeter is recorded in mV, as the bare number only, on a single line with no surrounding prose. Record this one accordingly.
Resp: 110
